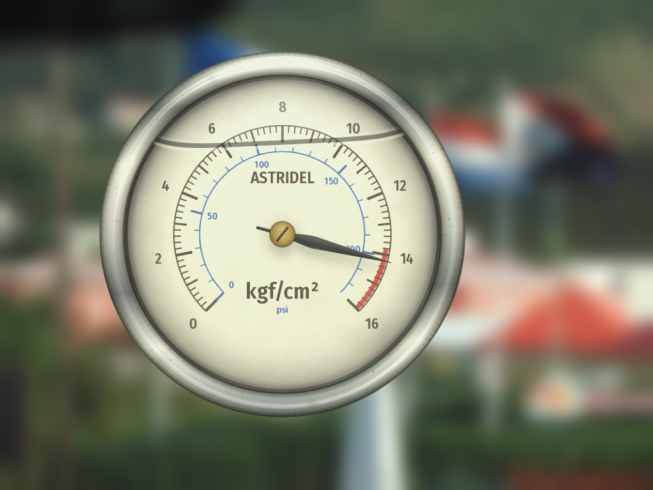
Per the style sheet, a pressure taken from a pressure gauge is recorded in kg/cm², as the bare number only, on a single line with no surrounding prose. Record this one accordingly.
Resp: 14.2
